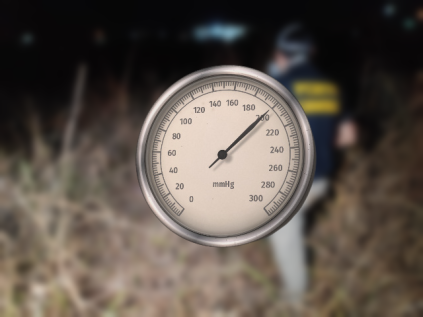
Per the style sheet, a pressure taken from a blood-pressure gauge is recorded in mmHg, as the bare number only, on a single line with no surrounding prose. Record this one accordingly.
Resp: 200
